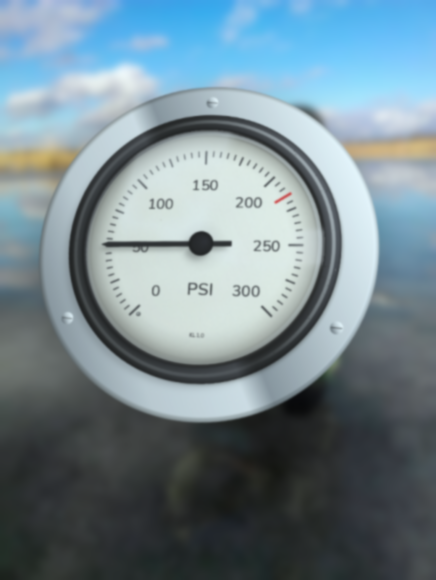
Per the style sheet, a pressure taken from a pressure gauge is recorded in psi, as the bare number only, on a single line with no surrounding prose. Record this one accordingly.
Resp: 50
